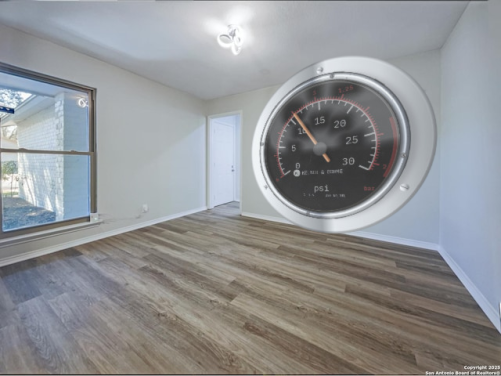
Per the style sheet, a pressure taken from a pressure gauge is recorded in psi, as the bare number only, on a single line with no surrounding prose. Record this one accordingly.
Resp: 11
